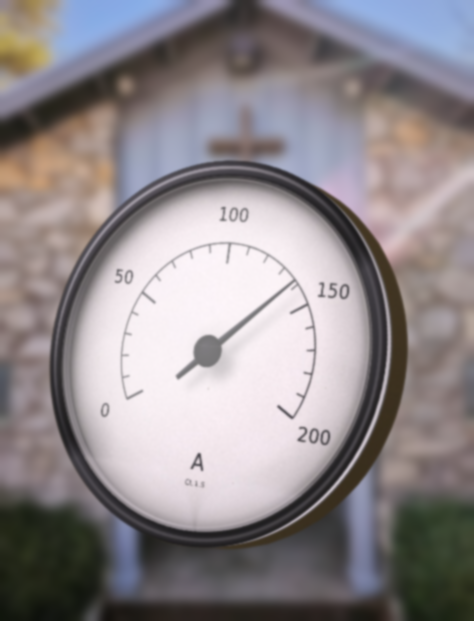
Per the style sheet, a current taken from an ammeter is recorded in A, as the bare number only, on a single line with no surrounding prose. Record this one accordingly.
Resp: 140
